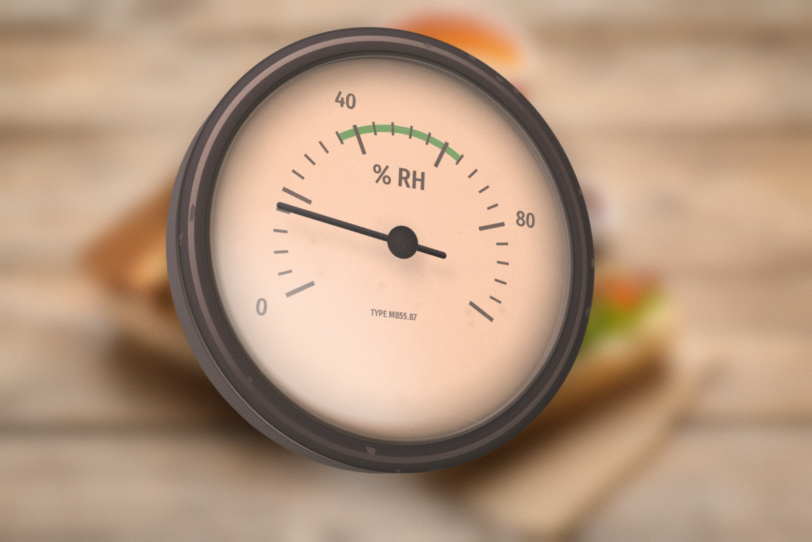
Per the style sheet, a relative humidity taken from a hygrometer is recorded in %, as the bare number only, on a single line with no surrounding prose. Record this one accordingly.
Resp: 16
